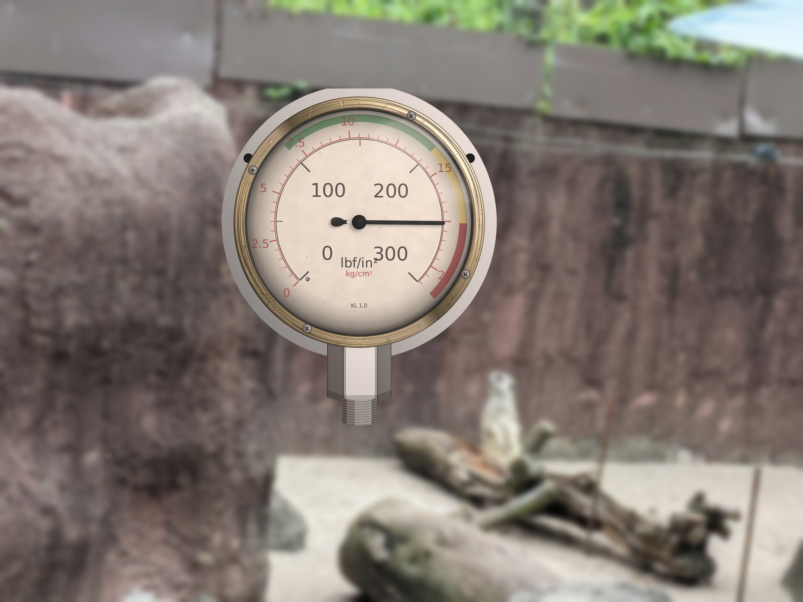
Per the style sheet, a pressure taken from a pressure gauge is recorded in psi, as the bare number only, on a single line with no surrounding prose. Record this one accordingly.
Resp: 250
